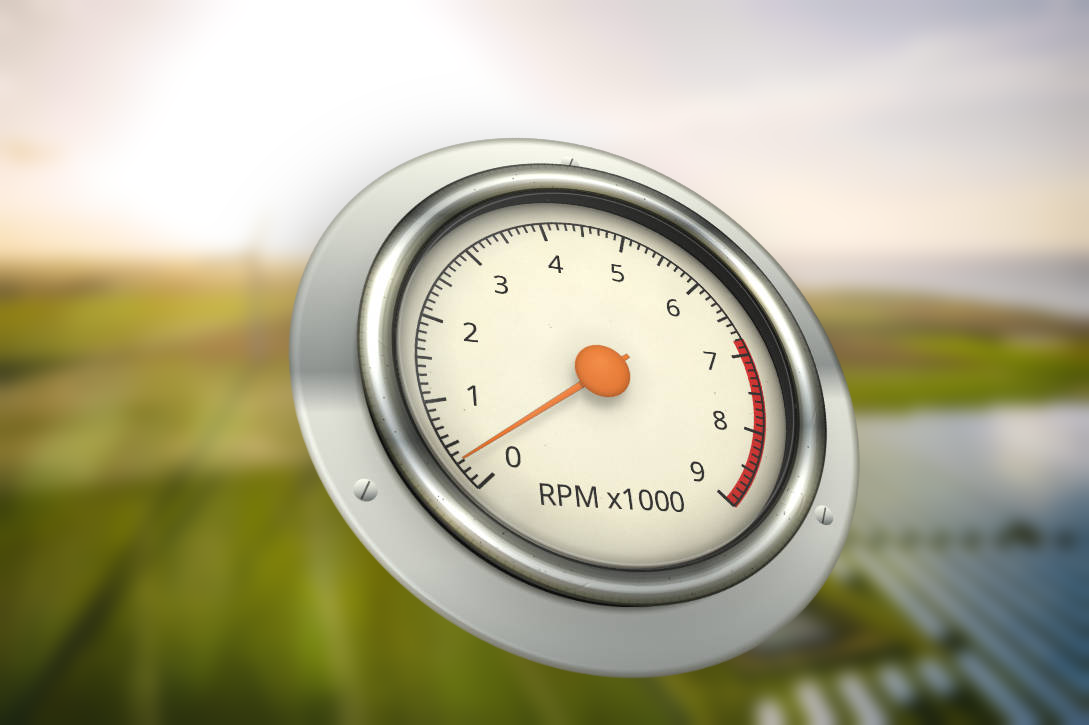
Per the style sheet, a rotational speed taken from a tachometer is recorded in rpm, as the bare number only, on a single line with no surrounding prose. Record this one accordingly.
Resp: 300
